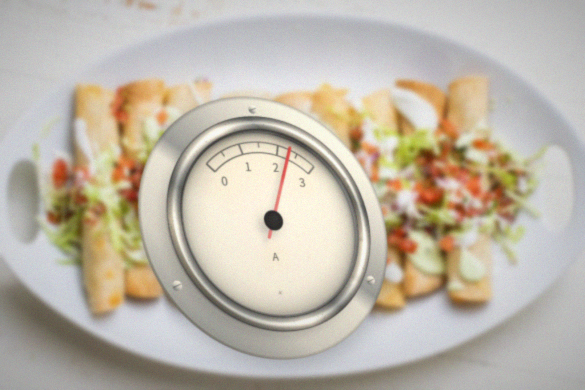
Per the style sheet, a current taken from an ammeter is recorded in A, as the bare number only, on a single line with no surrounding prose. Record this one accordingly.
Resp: 2.25
